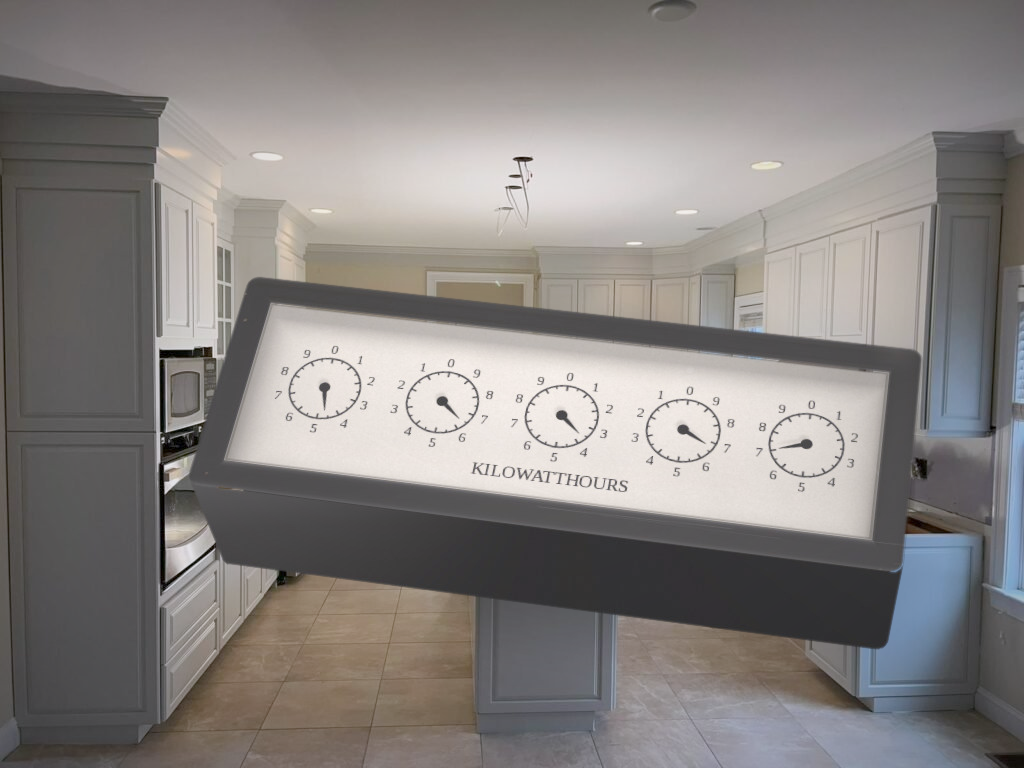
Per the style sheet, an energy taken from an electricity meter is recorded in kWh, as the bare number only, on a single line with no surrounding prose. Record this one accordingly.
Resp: 46367
